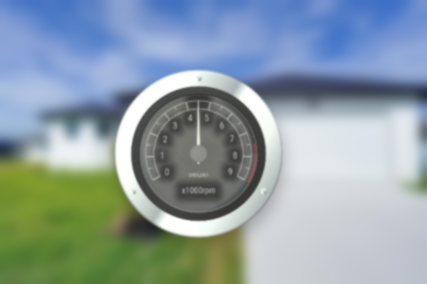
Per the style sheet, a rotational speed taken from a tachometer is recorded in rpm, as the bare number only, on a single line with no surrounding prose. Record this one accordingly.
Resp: 4500
